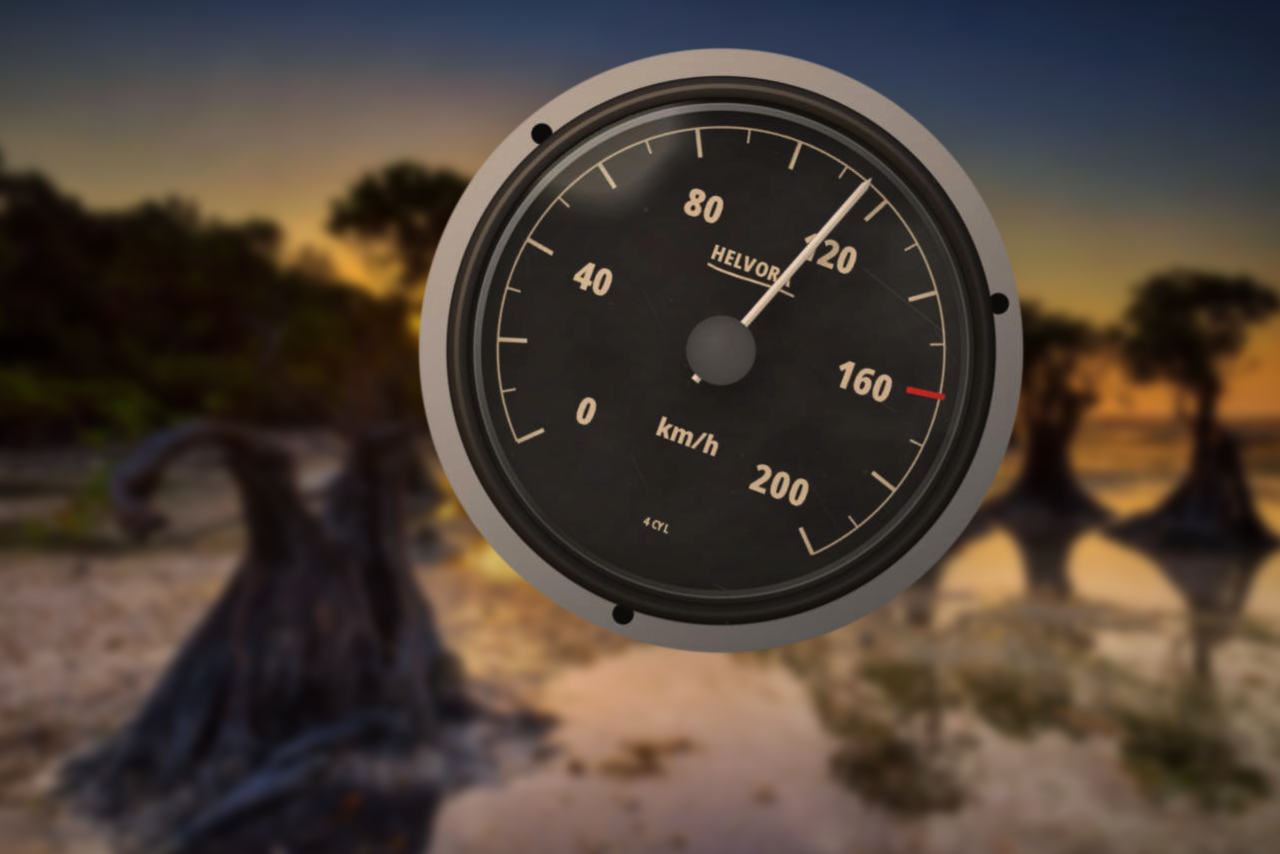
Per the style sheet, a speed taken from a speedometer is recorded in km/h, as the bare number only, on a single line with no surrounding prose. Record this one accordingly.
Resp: 115
